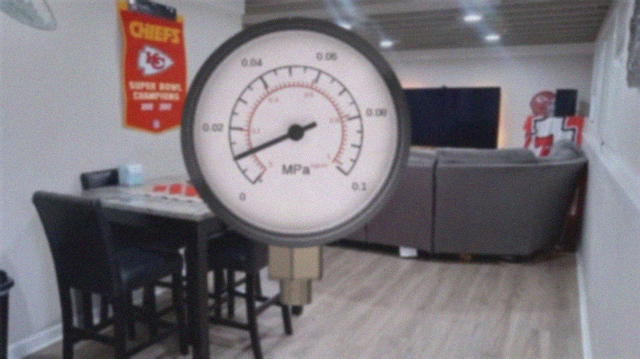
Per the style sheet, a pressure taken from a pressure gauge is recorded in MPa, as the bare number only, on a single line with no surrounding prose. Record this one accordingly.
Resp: 0.01
